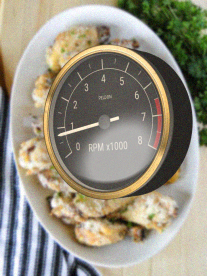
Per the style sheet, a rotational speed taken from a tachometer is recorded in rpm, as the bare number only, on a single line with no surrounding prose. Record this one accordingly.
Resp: 750
